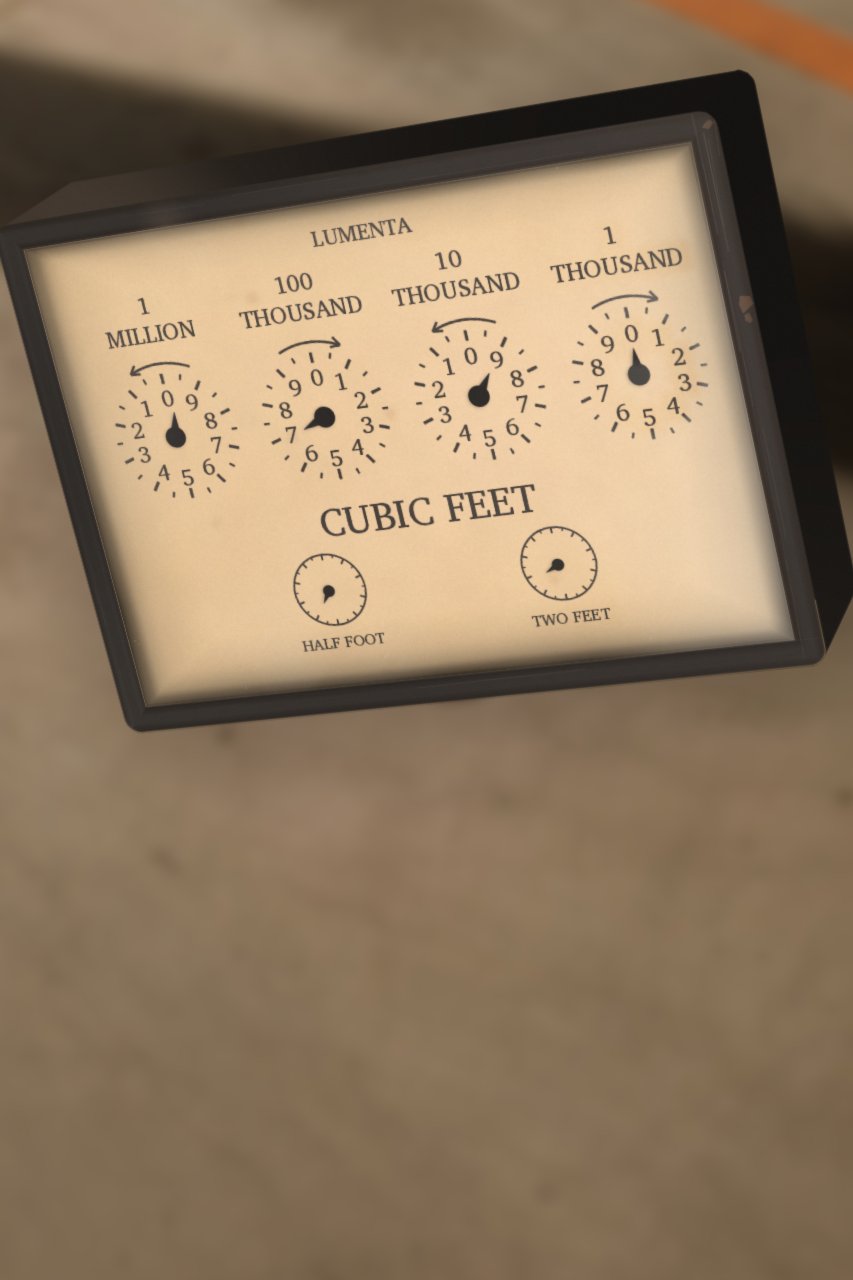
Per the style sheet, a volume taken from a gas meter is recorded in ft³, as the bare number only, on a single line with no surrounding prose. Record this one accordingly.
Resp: 969000
